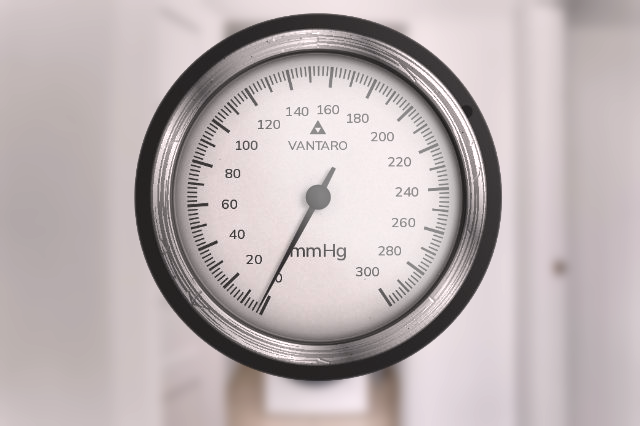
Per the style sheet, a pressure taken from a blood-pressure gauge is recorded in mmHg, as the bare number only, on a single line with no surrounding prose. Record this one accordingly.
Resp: 2
